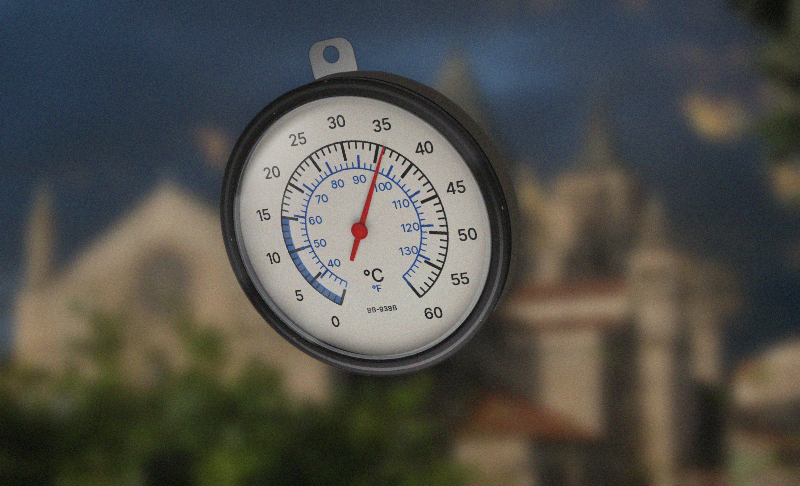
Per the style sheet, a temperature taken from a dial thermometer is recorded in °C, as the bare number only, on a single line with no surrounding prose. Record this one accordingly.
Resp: 36
